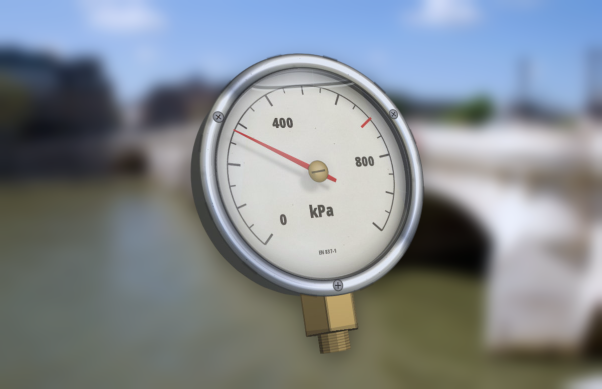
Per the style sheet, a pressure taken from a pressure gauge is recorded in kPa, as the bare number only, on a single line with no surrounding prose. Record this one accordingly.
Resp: 275
